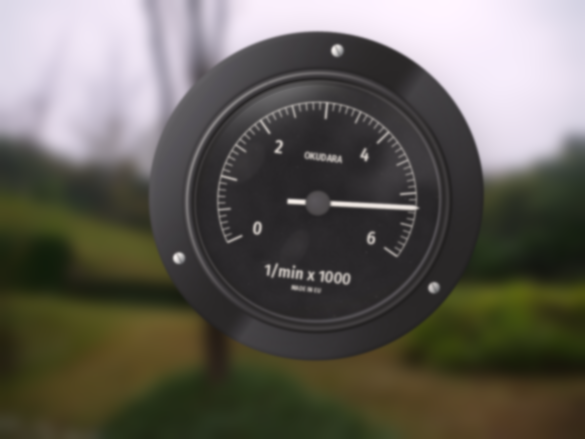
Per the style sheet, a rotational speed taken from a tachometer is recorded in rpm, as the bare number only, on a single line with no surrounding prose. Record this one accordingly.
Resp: 5200
